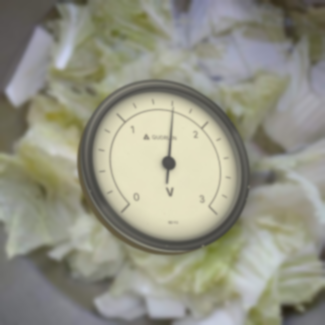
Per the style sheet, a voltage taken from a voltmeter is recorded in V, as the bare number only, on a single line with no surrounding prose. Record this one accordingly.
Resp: 1.6
